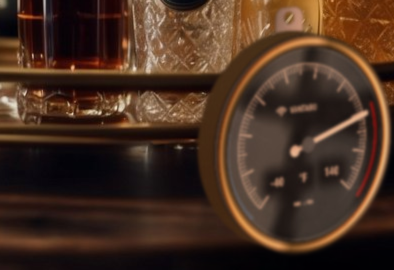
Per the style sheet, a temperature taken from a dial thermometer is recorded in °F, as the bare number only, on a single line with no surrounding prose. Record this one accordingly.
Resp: 100
